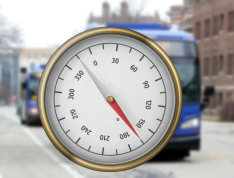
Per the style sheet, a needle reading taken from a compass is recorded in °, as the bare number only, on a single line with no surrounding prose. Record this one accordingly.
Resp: 165
